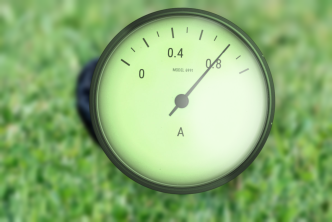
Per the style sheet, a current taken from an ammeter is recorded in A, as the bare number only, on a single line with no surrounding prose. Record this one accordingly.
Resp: 0.8
